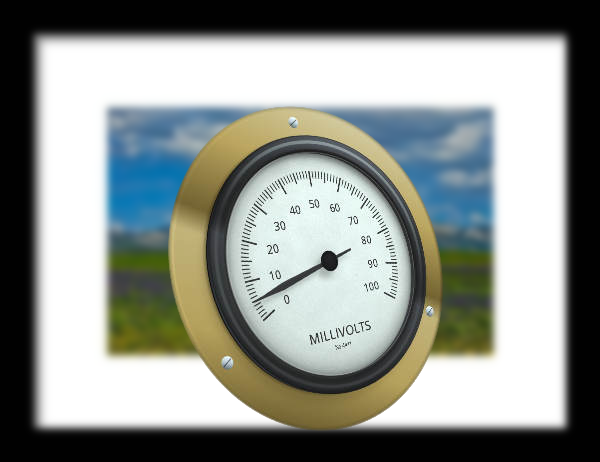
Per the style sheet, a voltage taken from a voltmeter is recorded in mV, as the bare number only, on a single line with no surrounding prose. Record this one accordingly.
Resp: 5
